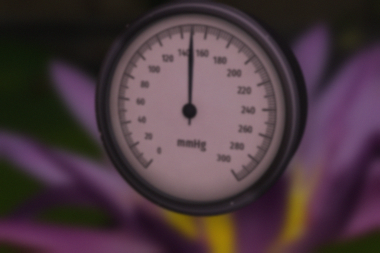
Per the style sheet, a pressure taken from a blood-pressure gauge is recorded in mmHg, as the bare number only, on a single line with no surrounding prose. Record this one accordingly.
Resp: 150
